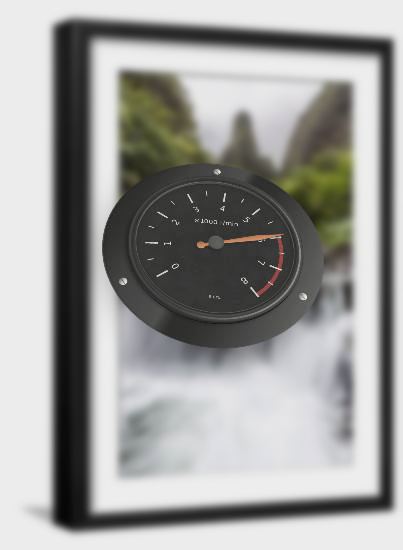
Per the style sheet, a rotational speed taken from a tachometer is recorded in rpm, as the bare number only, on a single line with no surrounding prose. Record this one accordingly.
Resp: 6000
